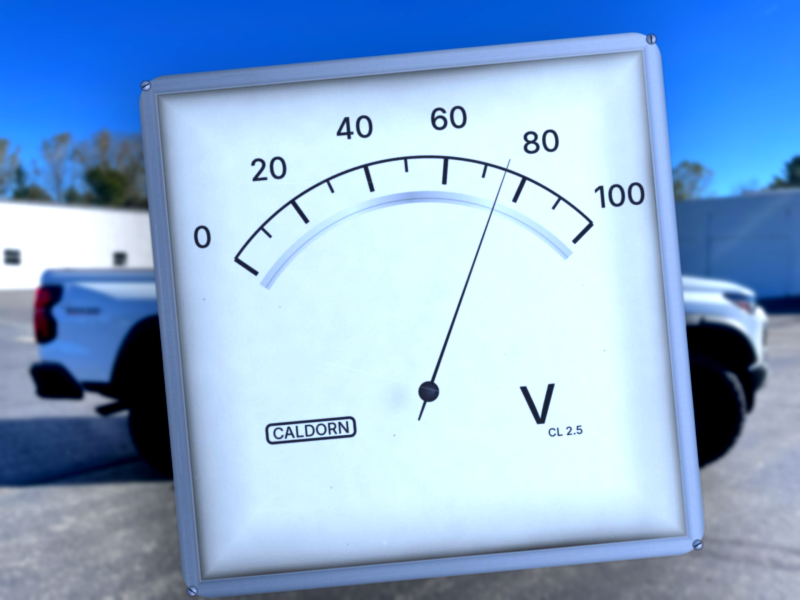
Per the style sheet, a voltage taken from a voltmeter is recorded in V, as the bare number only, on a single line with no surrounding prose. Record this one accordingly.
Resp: 75
